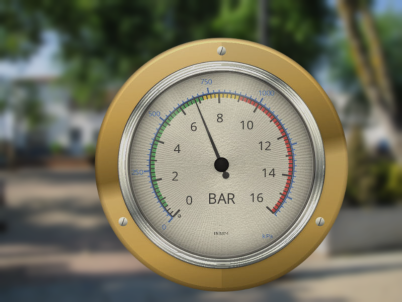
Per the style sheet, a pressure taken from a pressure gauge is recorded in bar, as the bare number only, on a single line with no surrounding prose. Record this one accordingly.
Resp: 6.8
